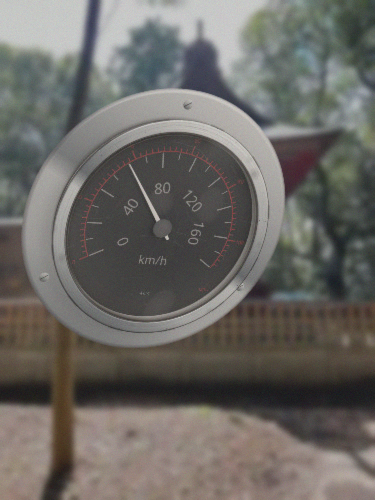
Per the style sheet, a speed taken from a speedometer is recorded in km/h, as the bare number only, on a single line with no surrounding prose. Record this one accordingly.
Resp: 60
